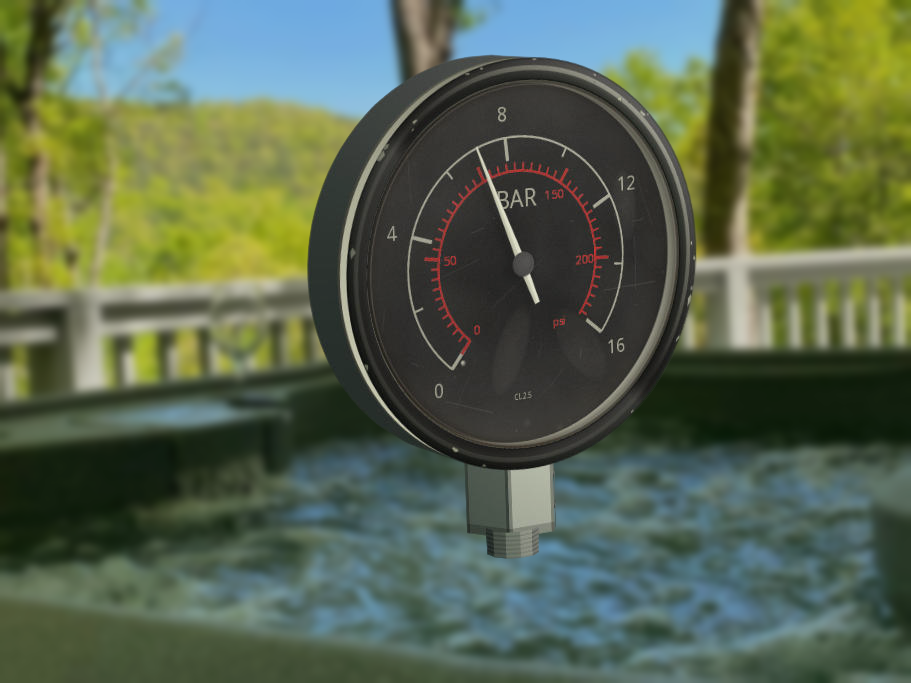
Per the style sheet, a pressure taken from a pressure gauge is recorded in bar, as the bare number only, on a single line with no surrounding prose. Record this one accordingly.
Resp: 7
